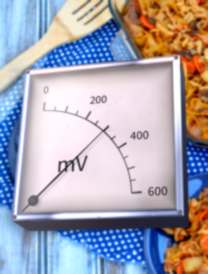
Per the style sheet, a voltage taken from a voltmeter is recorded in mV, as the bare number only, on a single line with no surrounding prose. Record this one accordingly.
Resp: 300
